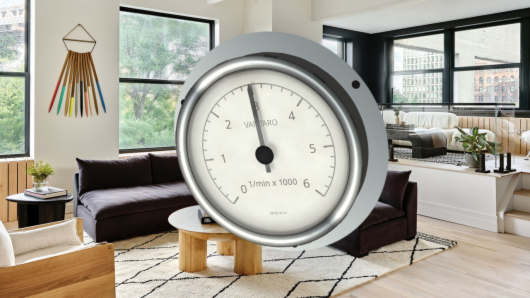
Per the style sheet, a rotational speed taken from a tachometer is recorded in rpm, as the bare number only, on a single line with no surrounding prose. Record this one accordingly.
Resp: 3000
